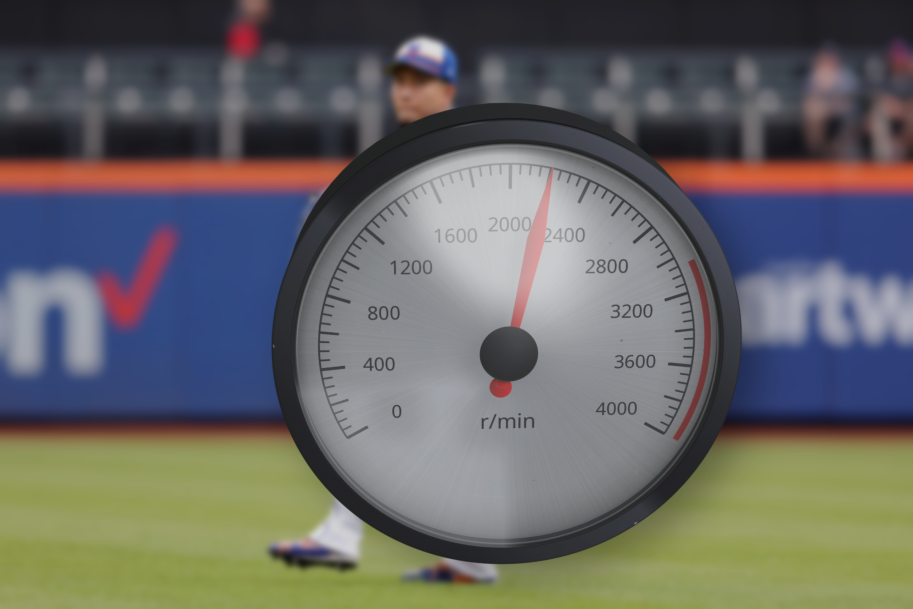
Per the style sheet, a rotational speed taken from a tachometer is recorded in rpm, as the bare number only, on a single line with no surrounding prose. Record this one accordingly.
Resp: 2200
